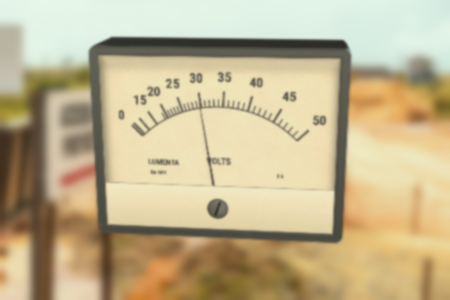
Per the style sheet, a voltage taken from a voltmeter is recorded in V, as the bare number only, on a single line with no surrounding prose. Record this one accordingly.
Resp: 30
